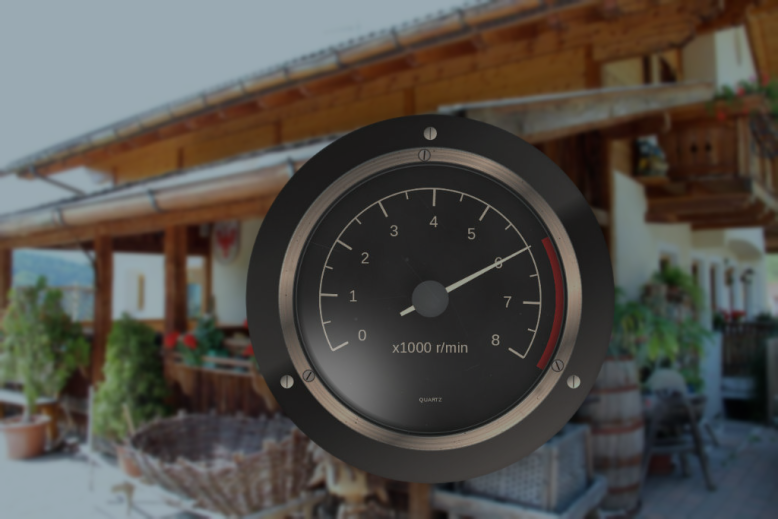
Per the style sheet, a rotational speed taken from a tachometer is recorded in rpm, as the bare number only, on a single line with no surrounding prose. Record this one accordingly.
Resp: 6000
